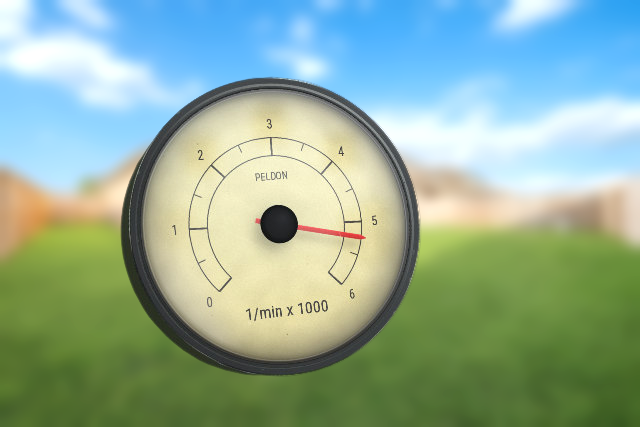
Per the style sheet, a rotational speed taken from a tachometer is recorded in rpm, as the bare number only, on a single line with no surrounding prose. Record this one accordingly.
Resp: 5250
